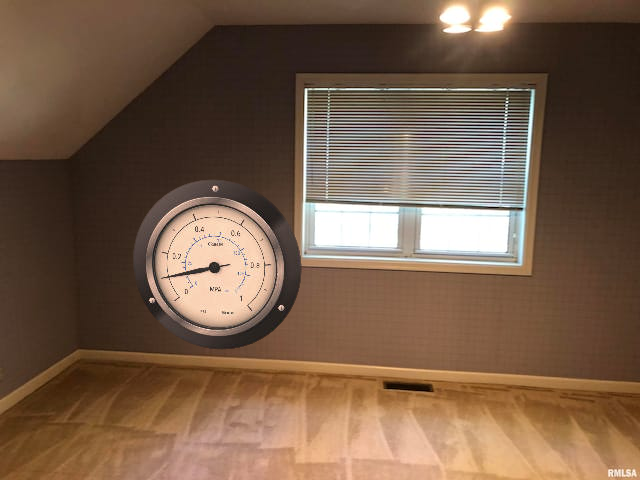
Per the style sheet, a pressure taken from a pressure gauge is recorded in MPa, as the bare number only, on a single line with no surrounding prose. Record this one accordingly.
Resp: 0.1
